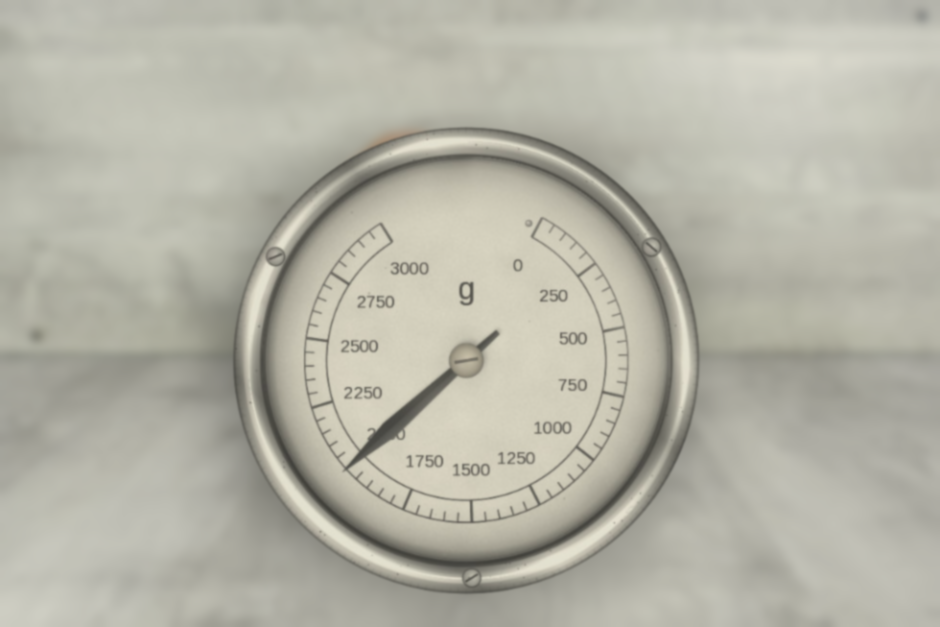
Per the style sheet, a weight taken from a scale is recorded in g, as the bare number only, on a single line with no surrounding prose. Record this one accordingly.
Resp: 2000
